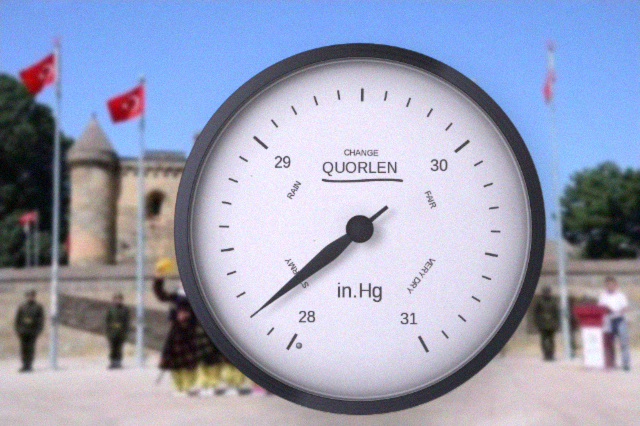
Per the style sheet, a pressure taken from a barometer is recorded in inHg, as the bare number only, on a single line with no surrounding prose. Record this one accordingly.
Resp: 28.2
